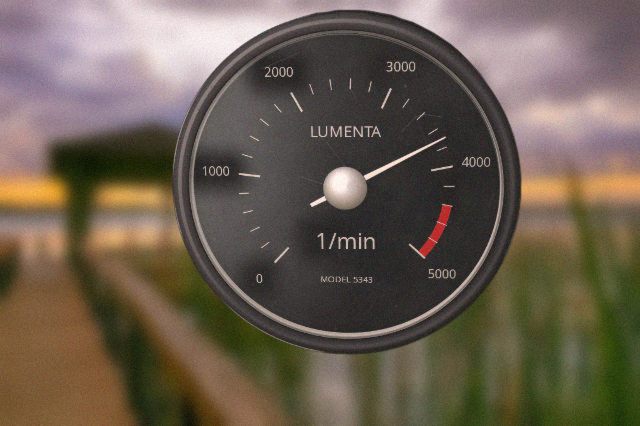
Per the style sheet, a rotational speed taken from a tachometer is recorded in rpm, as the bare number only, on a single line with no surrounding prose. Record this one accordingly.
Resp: 3700
